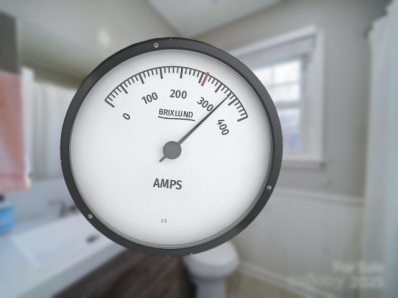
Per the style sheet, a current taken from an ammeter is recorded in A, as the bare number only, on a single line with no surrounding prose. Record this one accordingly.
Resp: 330
